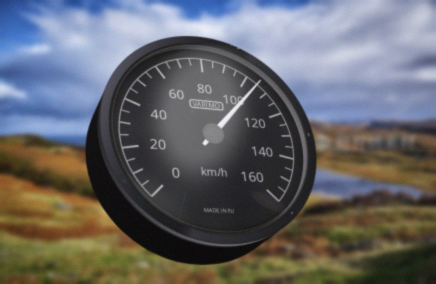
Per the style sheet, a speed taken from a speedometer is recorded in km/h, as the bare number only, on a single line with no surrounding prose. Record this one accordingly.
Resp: 105
